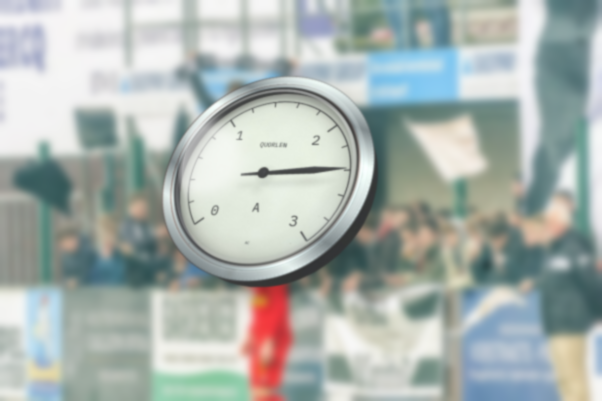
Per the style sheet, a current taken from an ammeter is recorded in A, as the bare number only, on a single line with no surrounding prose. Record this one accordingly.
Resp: 2.4
